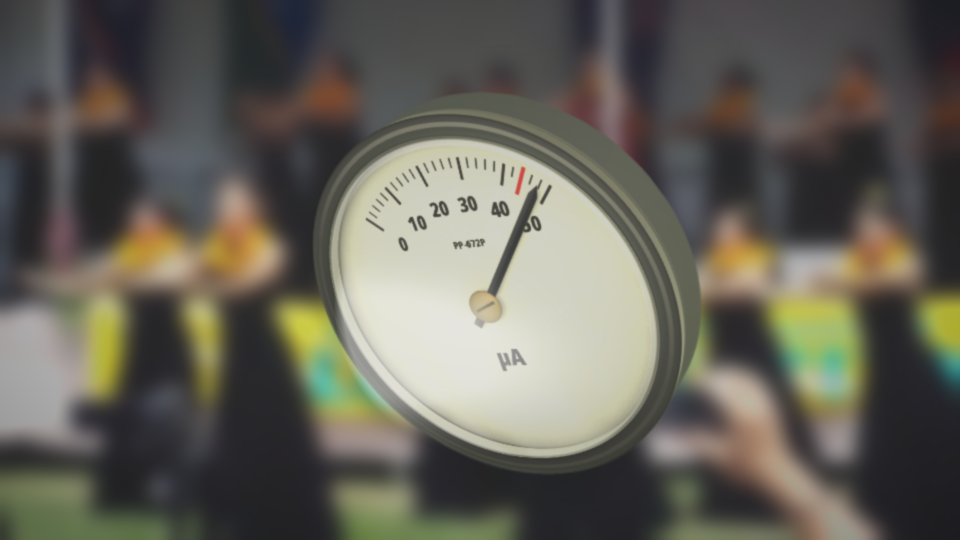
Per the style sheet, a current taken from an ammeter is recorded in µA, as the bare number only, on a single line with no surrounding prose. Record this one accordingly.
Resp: 48
